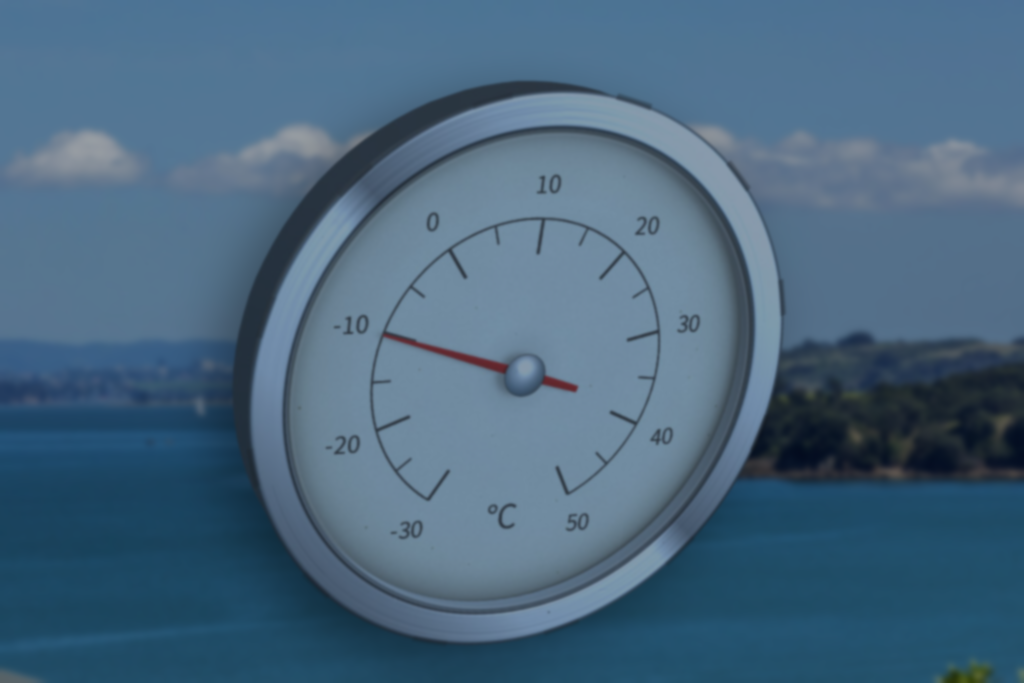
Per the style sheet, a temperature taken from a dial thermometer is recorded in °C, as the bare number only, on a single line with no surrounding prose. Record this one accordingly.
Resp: -10
